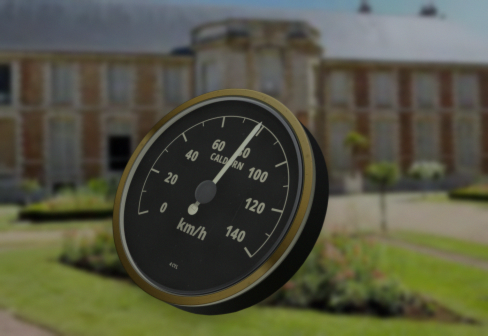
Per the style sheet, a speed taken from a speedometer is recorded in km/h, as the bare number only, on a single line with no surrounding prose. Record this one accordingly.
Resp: 80
